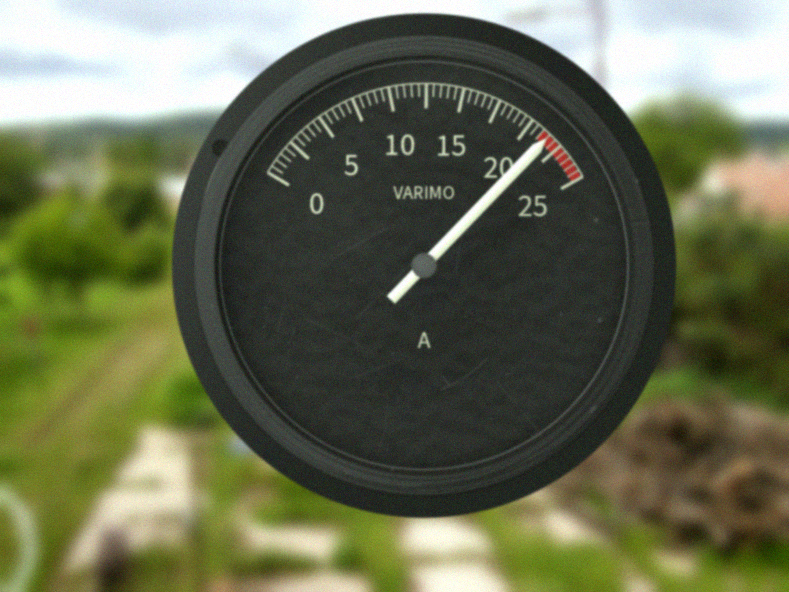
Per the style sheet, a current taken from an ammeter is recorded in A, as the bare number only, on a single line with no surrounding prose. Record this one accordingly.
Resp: 21.5
